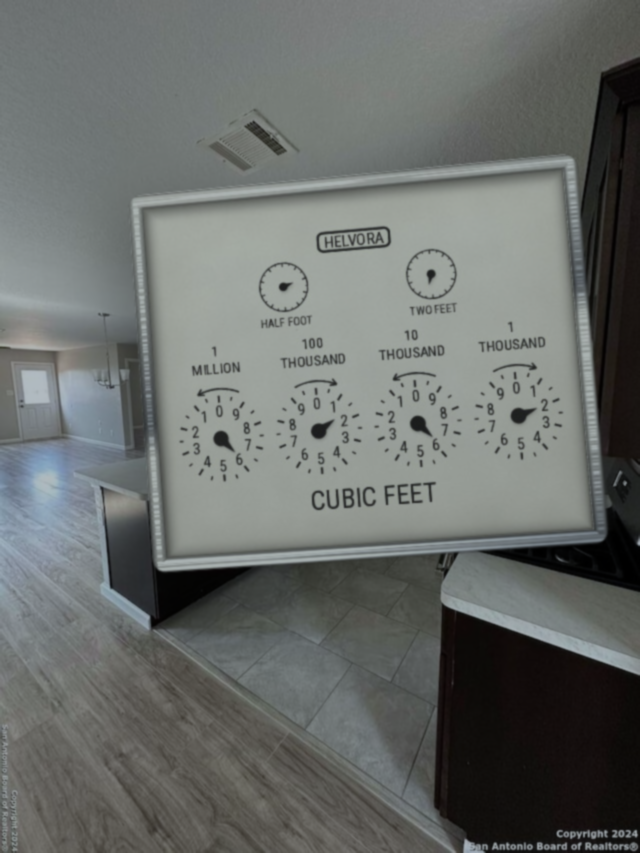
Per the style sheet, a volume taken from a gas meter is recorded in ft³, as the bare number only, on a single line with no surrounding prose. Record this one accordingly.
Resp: 616200
